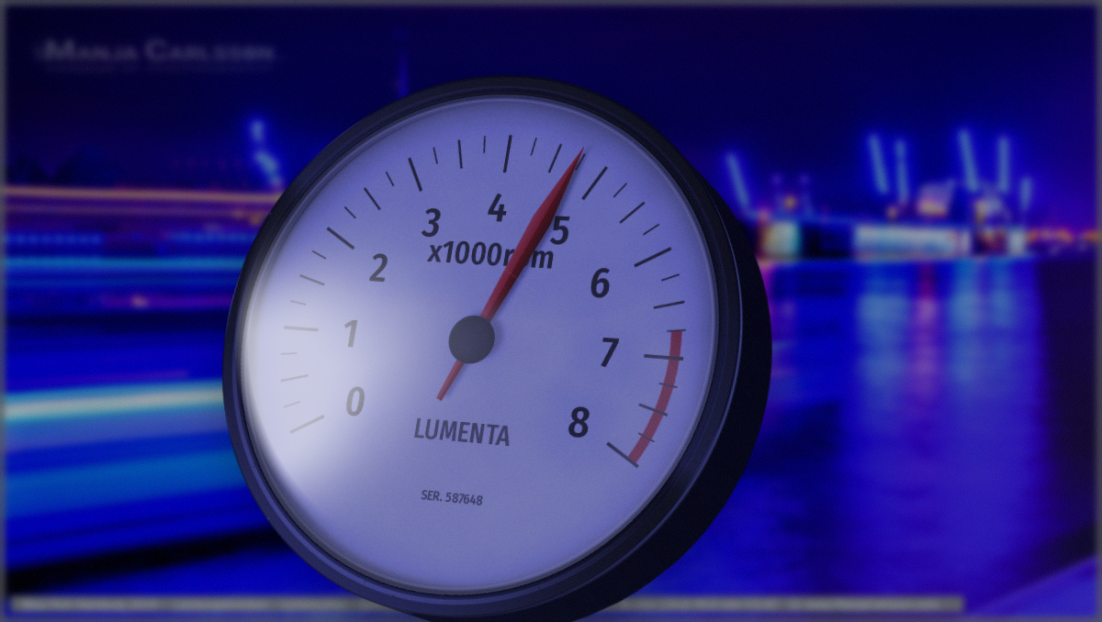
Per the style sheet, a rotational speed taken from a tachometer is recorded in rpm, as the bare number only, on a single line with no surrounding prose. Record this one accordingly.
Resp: 4750
